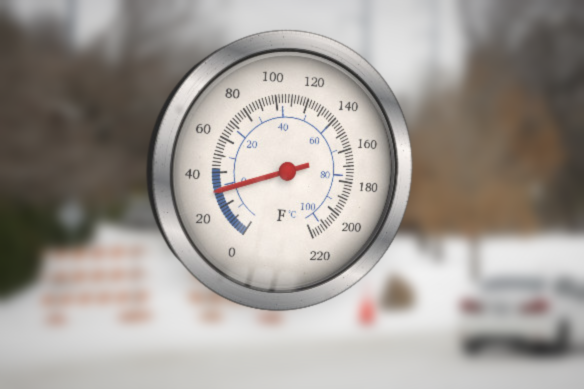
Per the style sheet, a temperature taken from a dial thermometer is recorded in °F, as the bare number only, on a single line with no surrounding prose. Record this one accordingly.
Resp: 30
